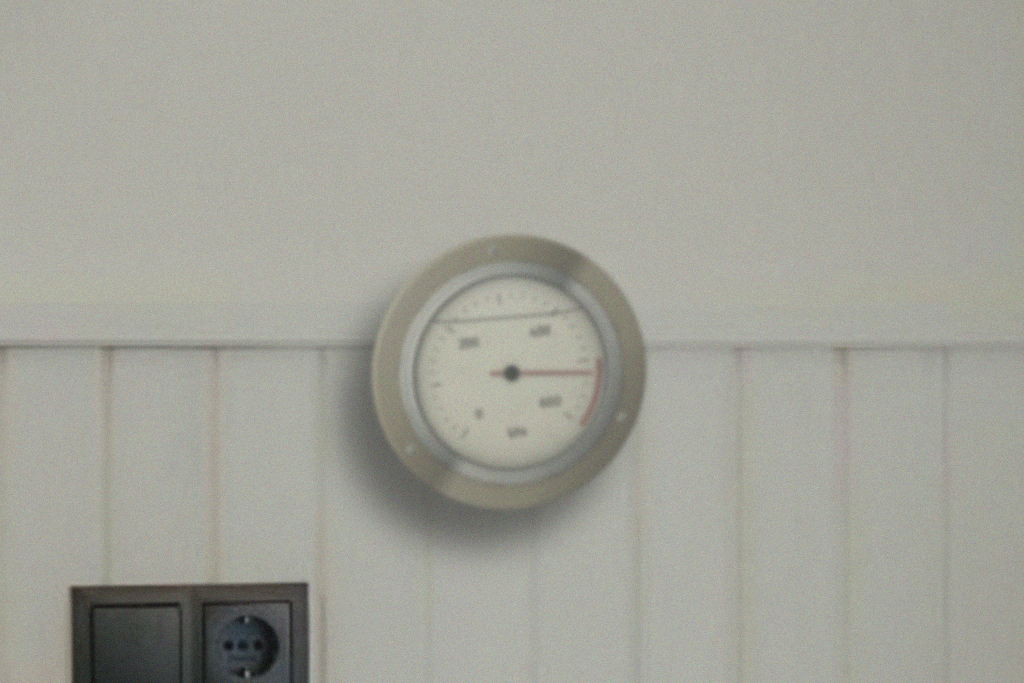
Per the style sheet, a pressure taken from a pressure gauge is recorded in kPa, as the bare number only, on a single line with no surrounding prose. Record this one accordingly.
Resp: 520
